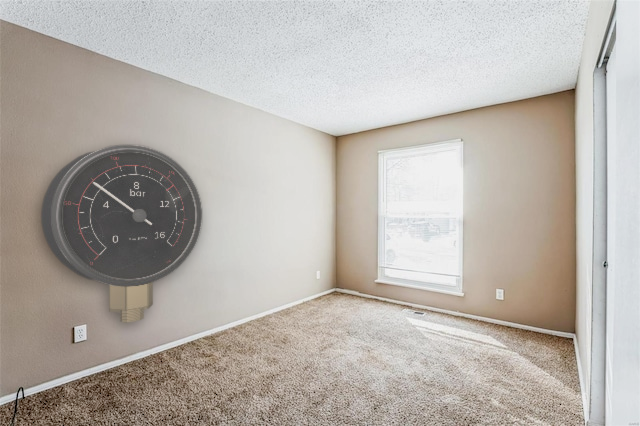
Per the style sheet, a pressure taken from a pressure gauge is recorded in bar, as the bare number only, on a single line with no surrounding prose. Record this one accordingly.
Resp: 5
